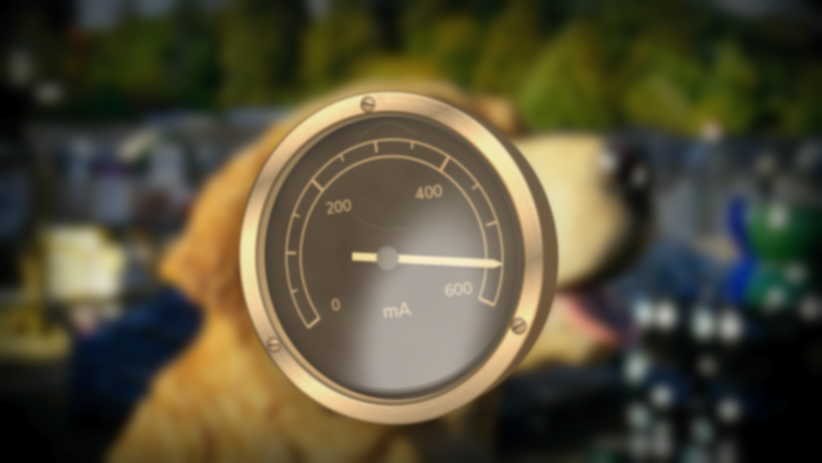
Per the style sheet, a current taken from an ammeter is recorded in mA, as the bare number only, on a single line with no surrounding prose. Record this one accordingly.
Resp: 550
